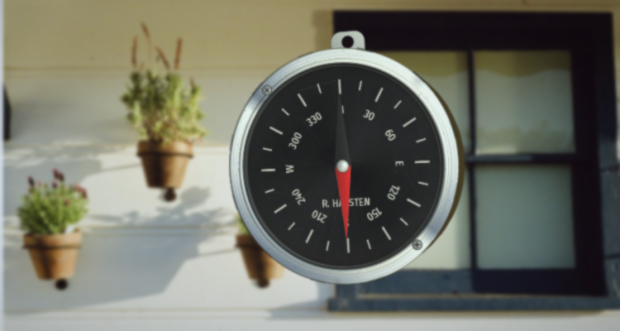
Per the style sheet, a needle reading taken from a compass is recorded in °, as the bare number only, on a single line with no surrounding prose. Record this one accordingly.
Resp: 180
